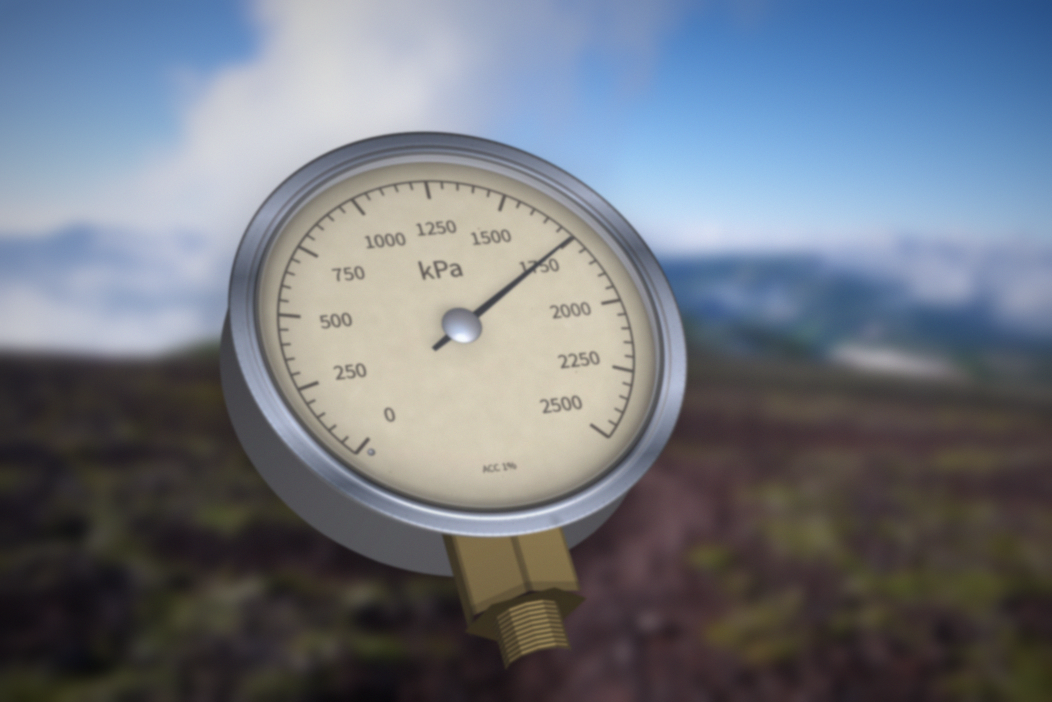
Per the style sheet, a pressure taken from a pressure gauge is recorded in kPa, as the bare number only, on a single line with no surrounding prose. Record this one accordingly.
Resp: 1750
